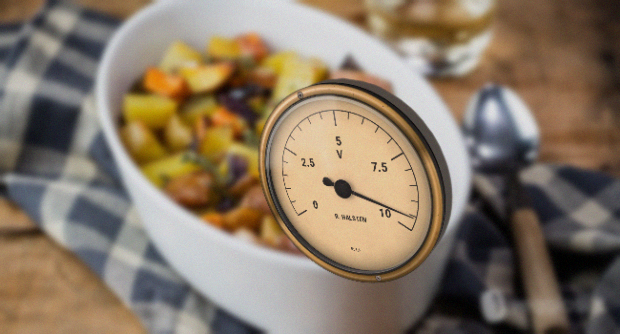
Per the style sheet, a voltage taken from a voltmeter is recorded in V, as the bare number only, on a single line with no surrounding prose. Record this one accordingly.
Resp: 9.5
